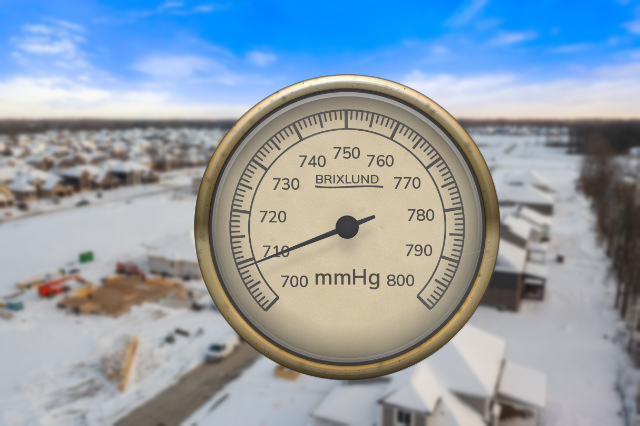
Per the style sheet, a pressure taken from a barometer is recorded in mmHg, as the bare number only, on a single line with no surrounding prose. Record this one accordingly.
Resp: 709
